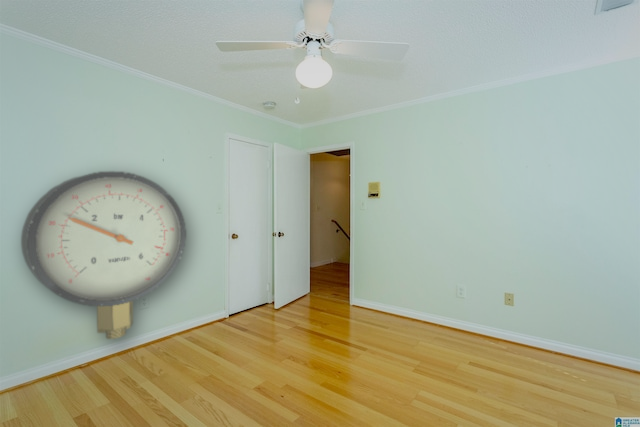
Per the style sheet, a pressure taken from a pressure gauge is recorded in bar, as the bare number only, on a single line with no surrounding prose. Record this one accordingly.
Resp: 1.6
